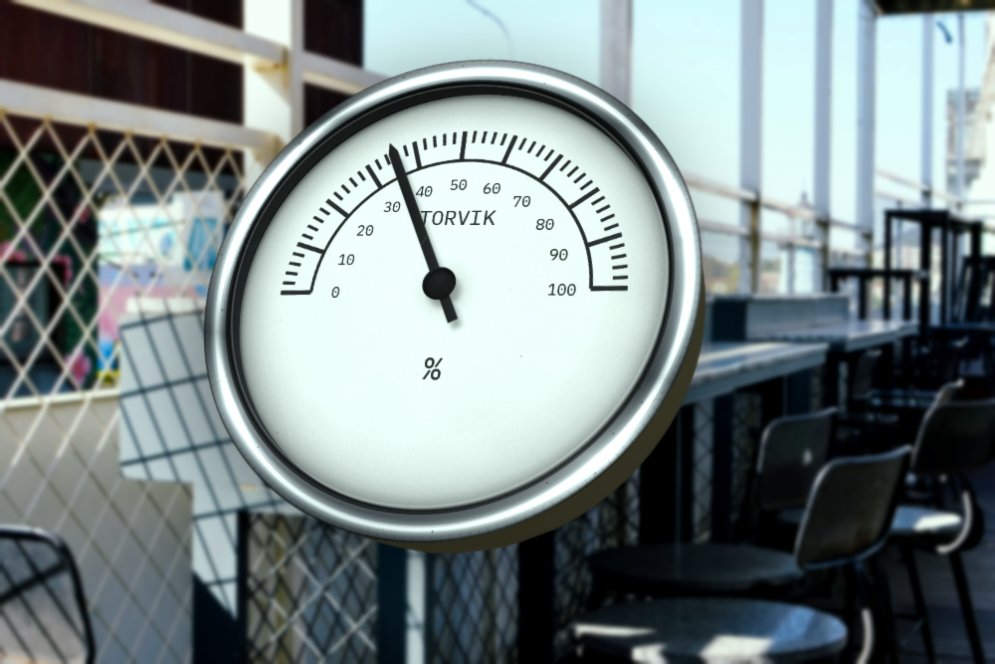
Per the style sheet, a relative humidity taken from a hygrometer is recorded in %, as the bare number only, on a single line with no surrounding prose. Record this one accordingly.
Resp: 36
